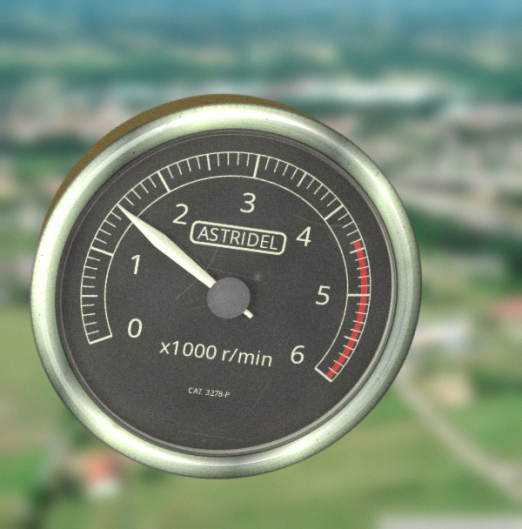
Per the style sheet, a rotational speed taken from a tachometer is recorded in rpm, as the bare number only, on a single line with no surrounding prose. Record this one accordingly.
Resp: 1500
